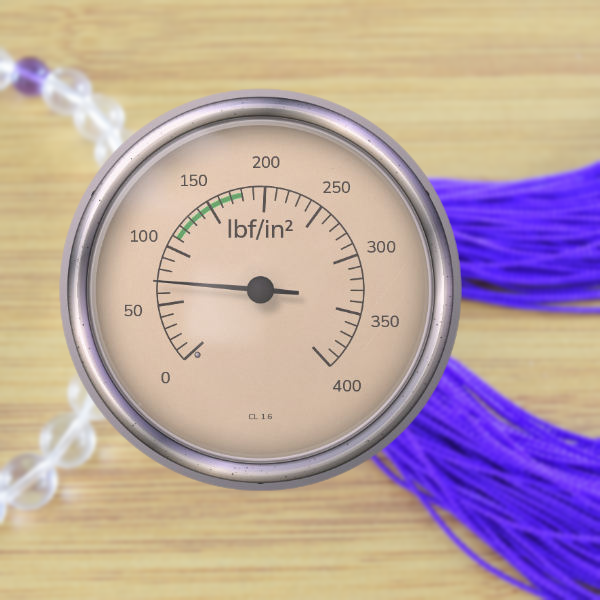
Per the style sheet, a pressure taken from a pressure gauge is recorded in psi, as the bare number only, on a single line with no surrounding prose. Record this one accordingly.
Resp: 70
